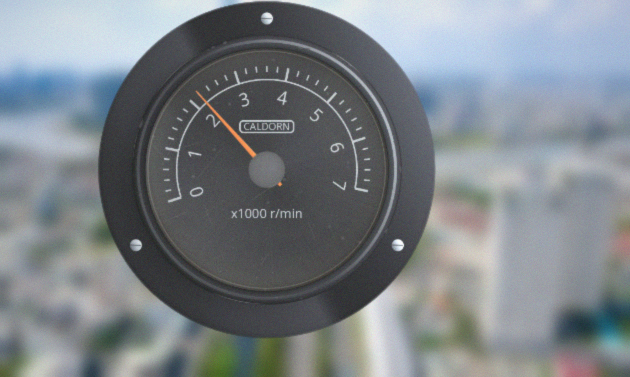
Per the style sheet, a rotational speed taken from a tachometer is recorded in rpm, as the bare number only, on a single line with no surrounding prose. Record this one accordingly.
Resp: 2200
